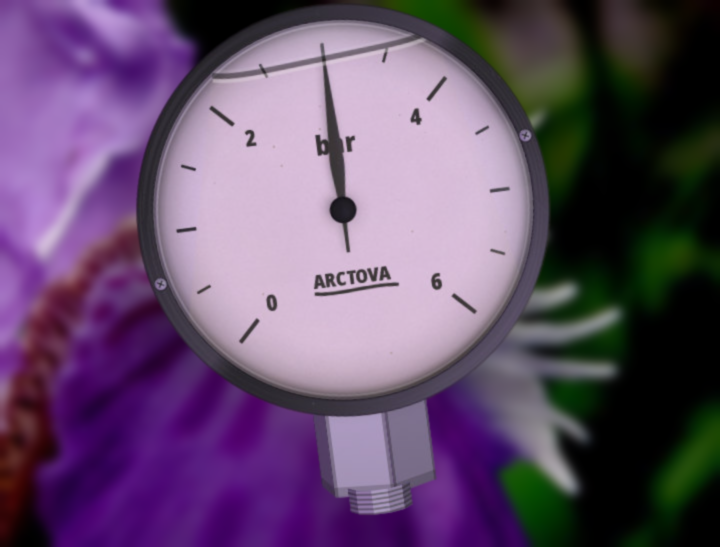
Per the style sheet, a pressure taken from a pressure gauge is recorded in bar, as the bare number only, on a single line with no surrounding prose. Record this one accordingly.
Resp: 3
